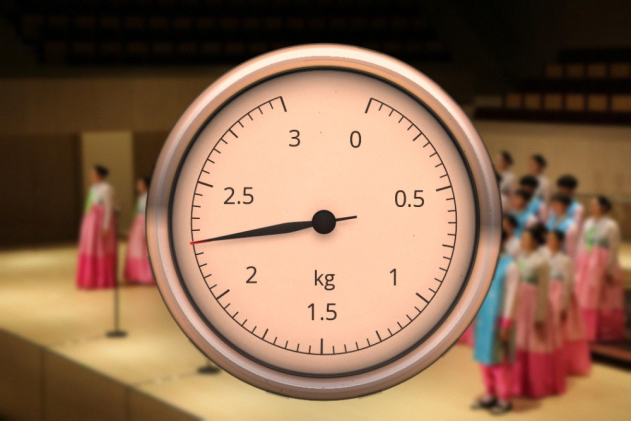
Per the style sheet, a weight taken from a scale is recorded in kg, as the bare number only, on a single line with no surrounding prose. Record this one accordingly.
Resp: 2.25
